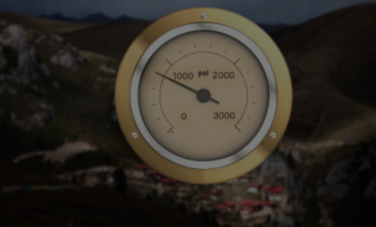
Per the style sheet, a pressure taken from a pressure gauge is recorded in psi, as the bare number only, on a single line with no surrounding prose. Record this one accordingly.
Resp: 800
